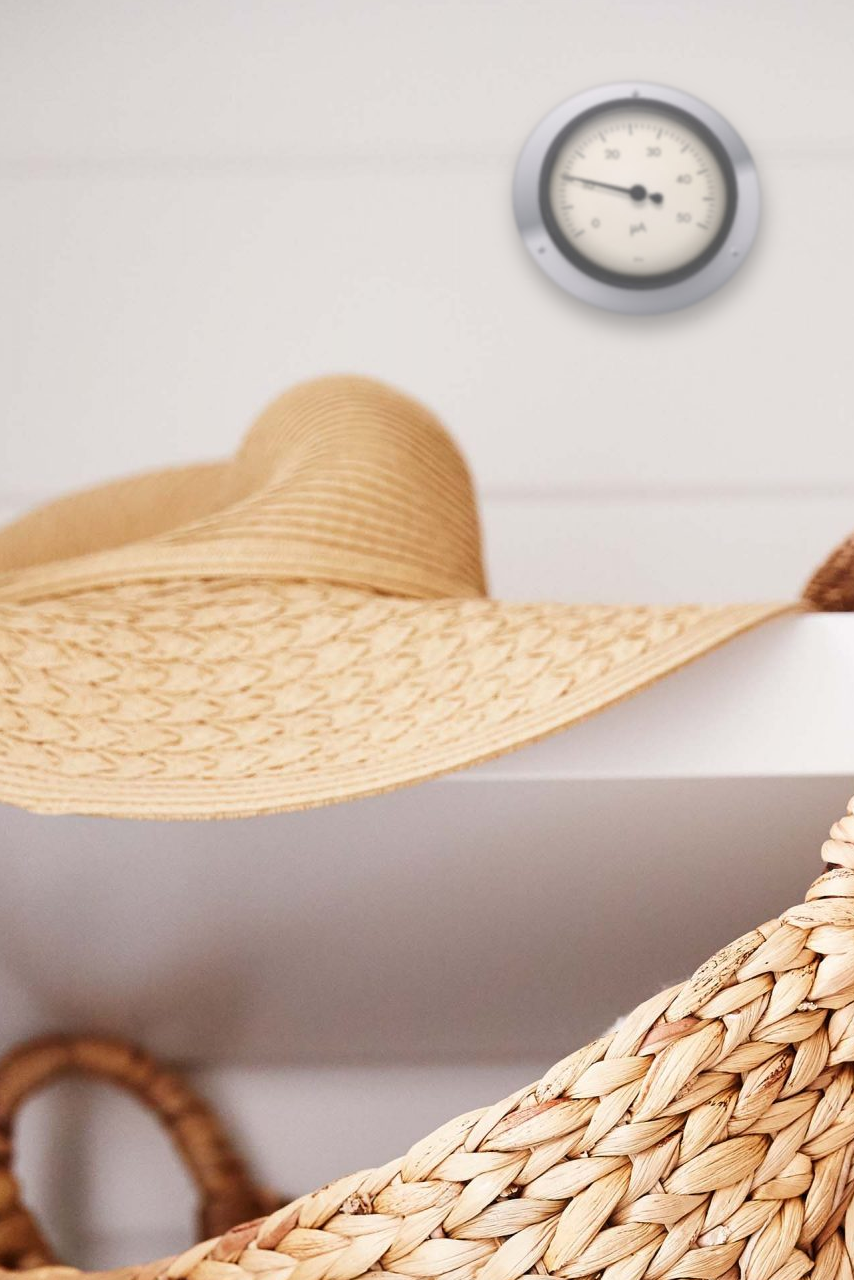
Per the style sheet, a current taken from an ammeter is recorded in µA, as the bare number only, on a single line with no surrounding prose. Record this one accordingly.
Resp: 10
